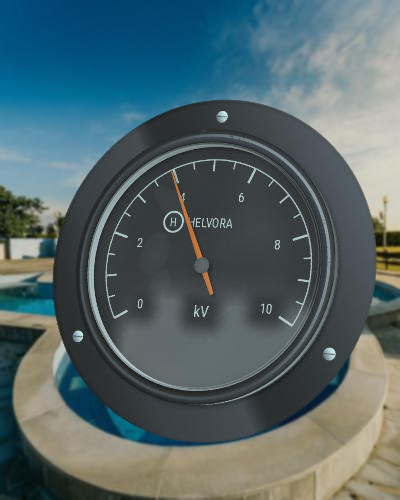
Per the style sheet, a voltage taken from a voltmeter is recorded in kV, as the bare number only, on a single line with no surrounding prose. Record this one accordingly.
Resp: 4
